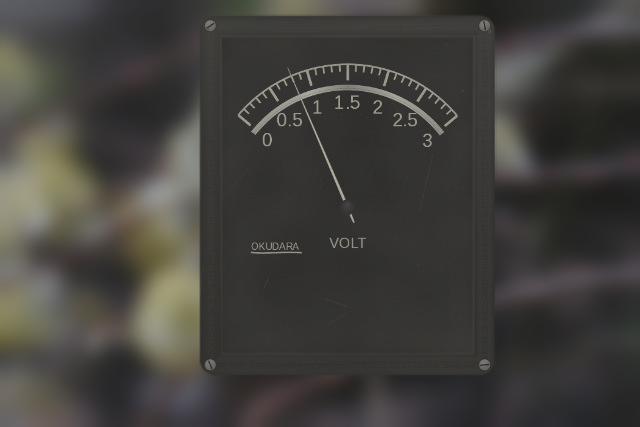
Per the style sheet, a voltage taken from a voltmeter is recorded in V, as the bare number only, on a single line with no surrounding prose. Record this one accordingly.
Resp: 0.8
